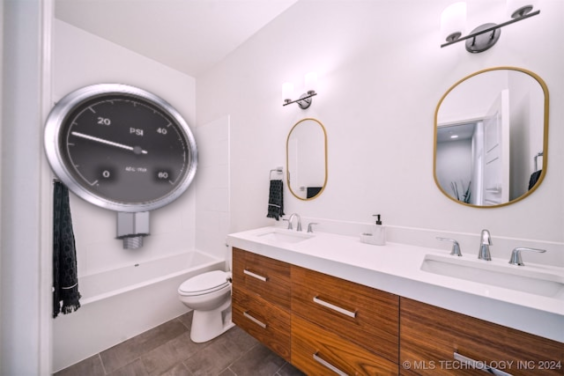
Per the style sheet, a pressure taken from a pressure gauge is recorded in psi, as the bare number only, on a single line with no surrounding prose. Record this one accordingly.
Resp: 12.5
